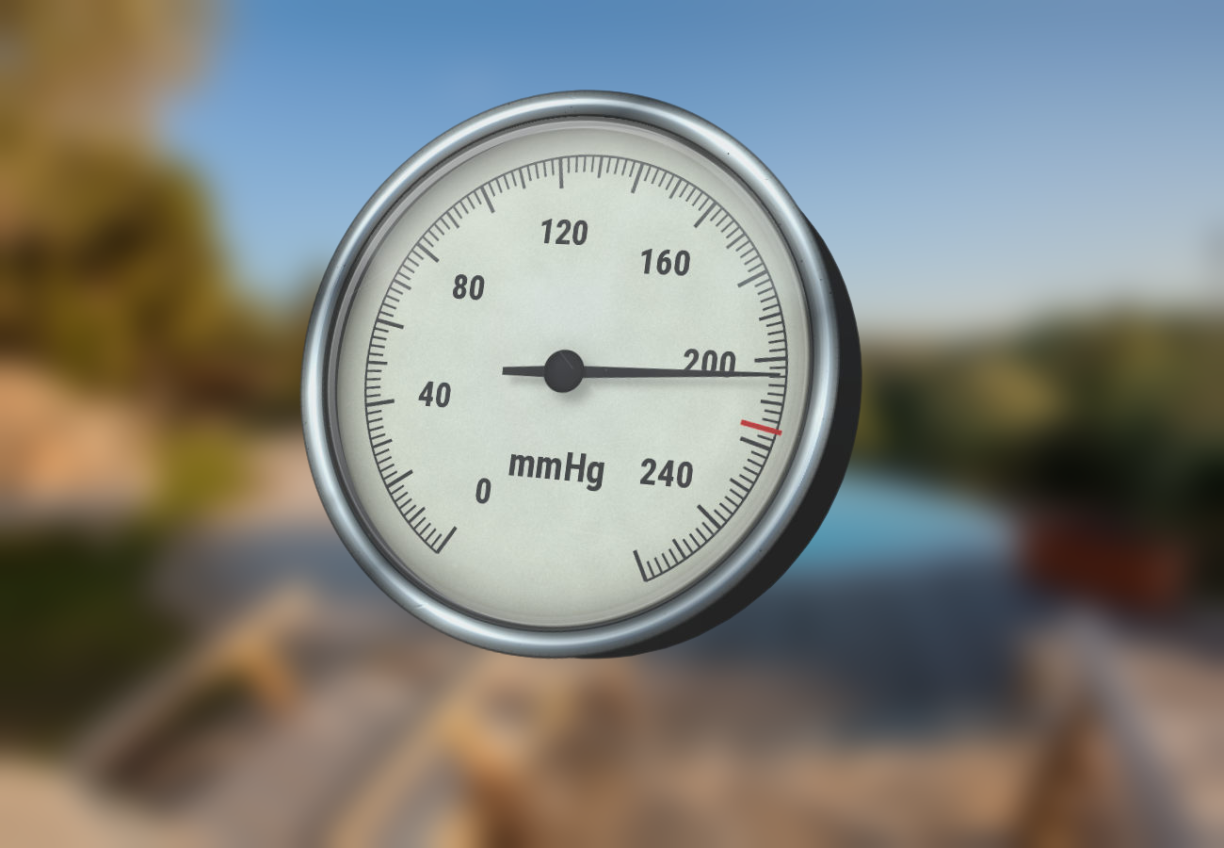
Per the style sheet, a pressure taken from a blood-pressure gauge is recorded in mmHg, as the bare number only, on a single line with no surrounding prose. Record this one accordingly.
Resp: 204
